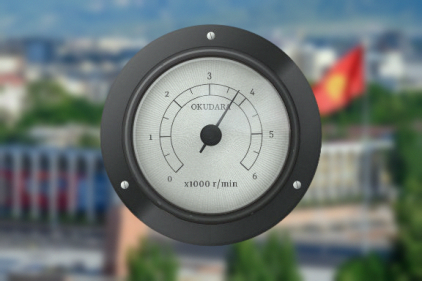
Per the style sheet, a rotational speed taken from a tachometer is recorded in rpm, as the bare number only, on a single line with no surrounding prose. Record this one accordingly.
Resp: 3750
